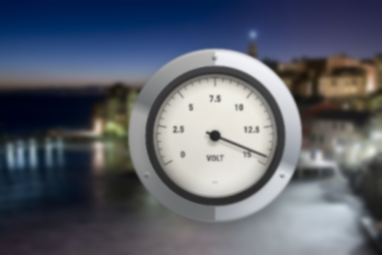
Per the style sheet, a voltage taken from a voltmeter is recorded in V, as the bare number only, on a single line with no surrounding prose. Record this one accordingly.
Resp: 14.5
